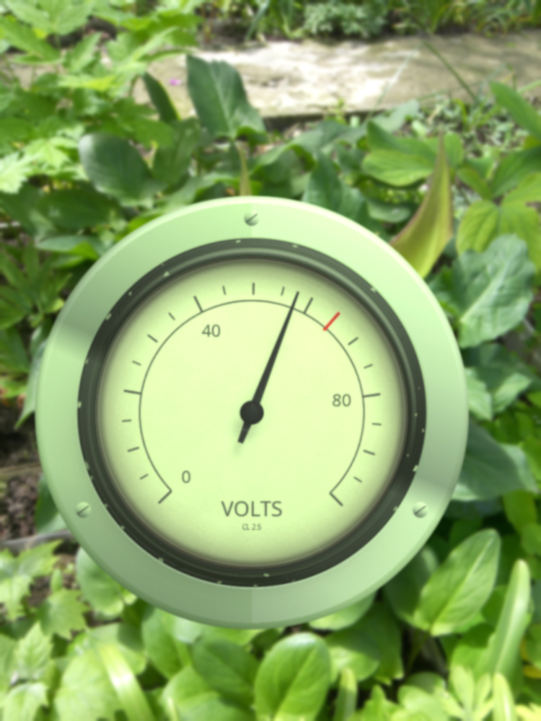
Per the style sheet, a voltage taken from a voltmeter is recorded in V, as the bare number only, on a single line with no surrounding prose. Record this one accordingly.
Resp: 57.5
